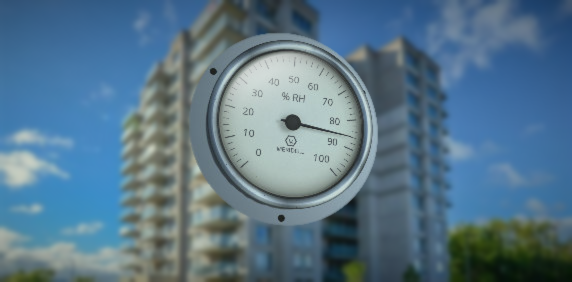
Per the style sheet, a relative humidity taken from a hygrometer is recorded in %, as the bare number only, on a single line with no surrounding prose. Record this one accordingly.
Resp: 86
